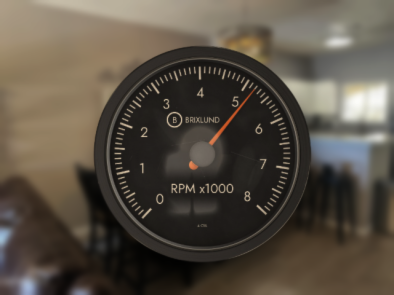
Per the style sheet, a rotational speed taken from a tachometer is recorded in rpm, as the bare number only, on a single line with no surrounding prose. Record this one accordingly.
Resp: 5200
